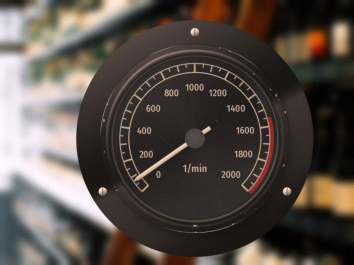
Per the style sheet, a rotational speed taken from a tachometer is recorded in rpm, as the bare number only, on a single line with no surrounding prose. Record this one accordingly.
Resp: 75
